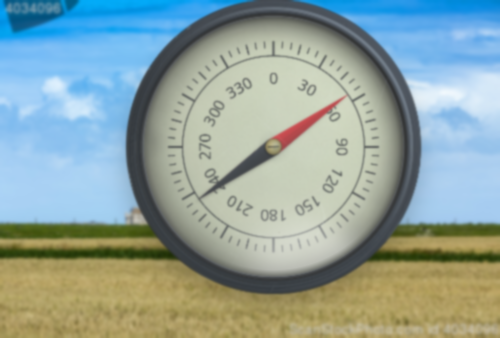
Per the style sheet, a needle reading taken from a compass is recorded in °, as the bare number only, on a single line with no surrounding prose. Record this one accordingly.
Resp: 55
